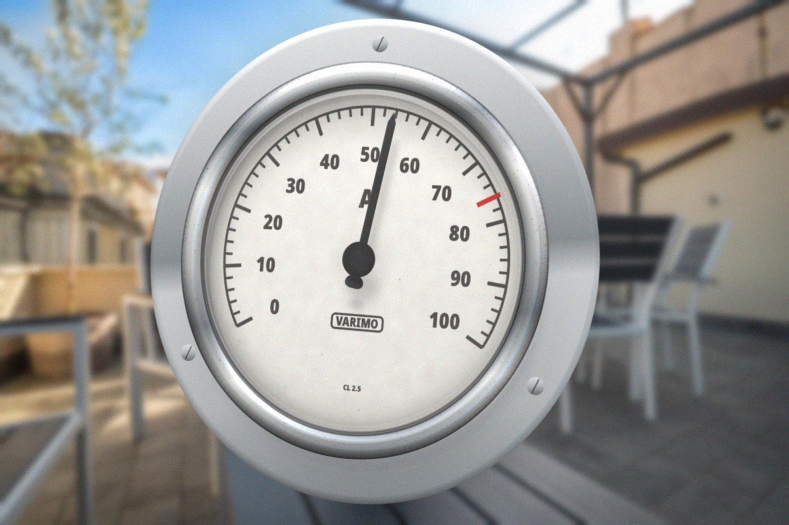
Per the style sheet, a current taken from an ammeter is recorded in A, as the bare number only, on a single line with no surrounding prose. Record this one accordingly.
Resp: 54
